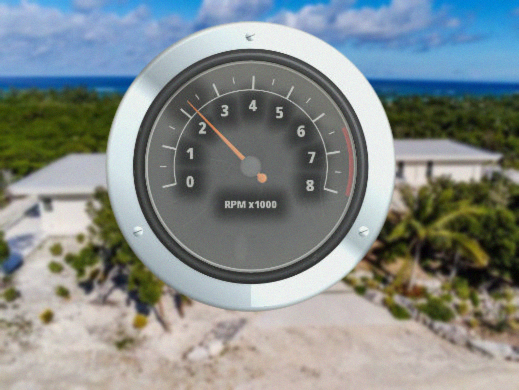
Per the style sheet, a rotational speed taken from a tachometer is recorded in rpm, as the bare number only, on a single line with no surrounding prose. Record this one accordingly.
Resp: 2250
